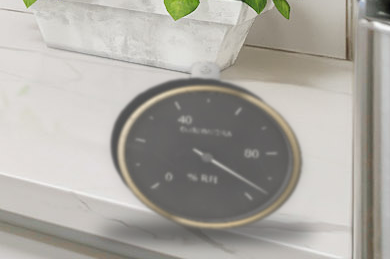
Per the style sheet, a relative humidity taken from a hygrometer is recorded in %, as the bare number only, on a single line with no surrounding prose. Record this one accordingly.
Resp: 95
